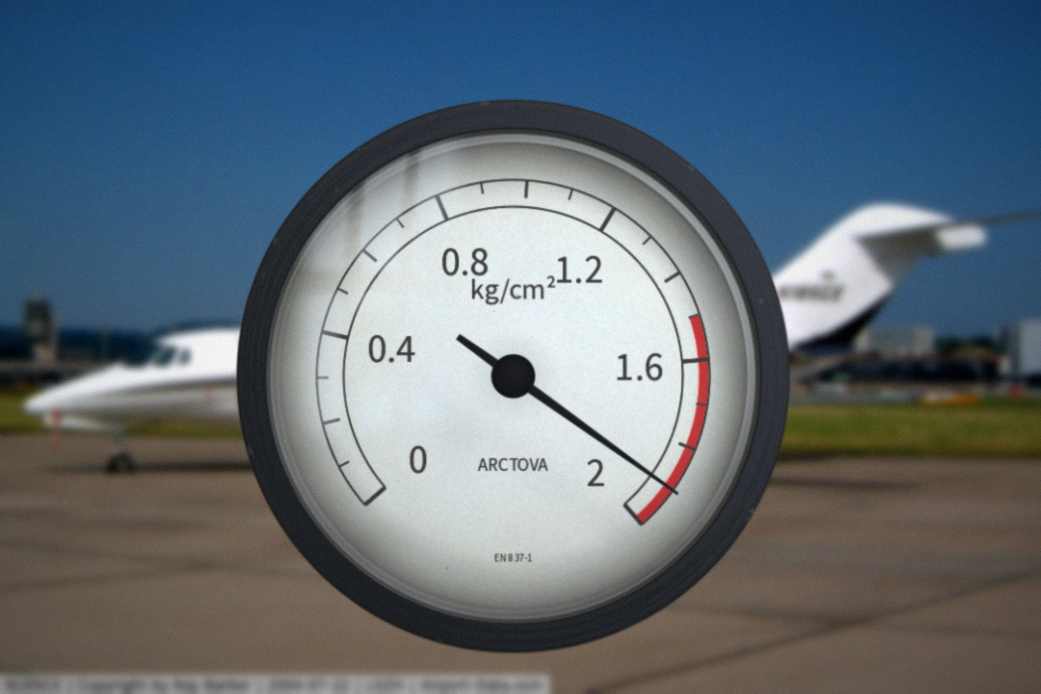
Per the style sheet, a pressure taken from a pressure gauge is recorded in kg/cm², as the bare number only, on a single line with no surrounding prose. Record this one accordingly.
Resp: 1.9
